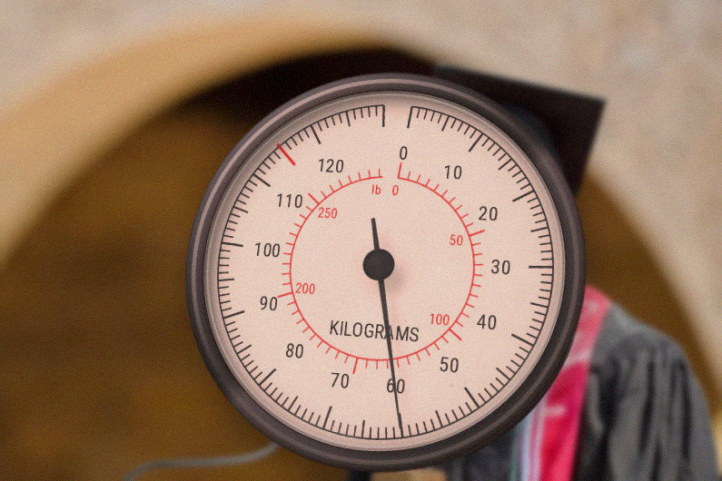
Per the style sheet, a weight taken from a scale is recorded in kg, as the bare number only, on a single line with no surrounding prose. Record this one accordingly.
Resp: 60
